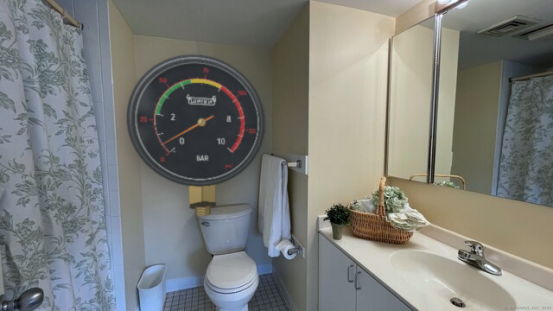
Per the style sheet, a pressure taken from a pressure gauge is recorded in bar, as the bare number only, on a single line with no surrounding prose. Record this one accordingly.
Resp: 0.5
